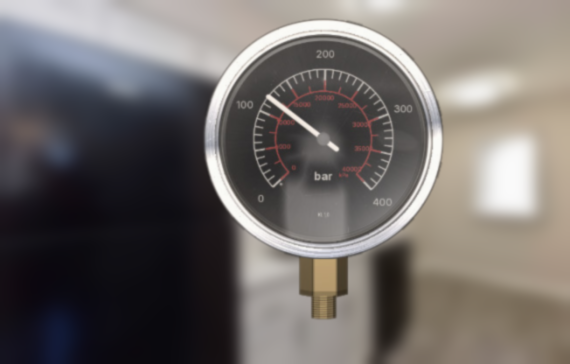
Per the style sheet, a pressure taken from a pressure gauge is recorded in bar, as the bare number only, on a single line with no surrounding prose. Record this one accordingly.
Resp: 120
